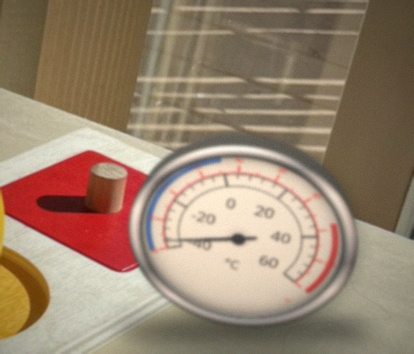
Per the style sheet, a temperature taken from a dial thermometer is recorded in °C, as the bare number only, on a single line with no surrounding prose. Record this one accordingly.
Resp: -36
